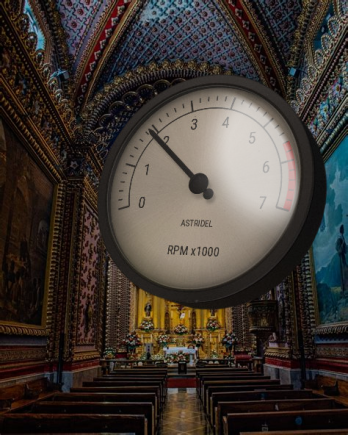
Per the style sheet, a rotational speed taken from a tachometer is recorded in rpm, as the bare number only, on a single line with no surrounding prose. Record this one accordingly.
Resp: 1900
